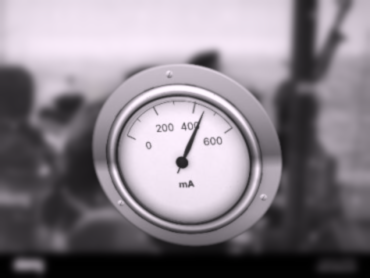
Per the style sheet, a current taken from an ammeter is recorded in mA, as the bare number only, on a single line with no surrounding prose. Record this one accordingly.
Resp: 450
